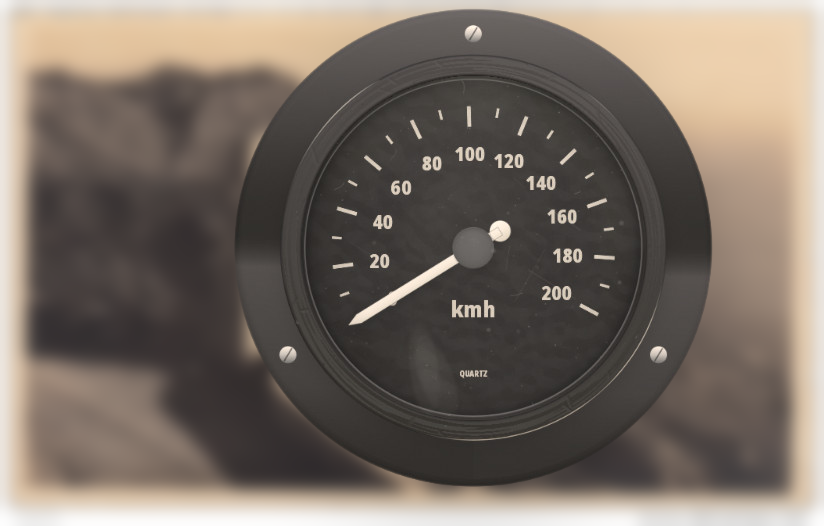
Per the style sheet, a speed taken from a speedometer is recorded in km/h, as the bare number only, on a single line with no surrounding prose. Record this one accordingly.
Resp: 0
